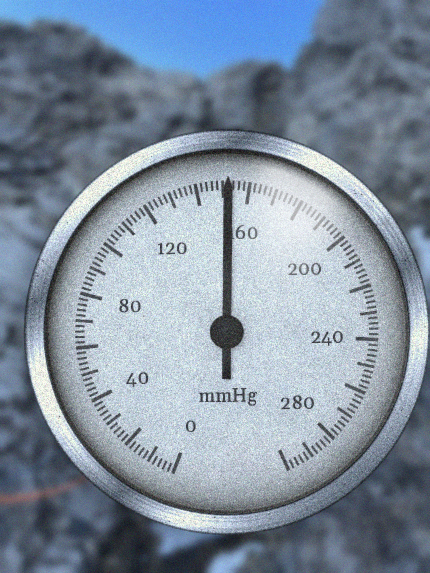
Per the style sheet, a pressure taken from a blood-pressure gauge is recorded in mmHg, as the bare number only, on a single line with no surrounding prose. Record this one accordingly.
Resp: 152
